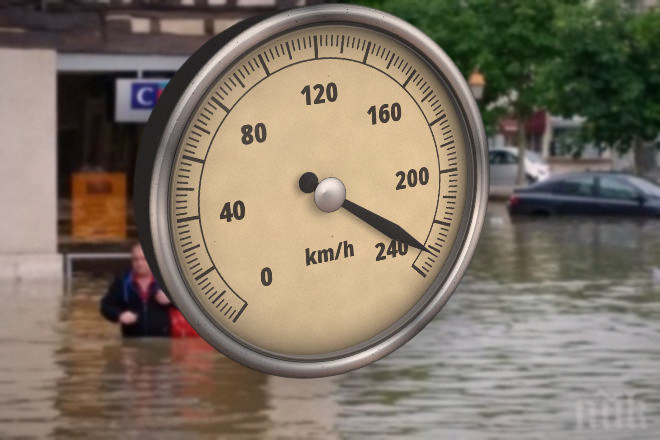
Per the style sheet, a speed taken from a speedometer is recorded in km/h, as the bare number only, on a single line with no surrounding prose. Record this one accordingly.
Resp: 232
